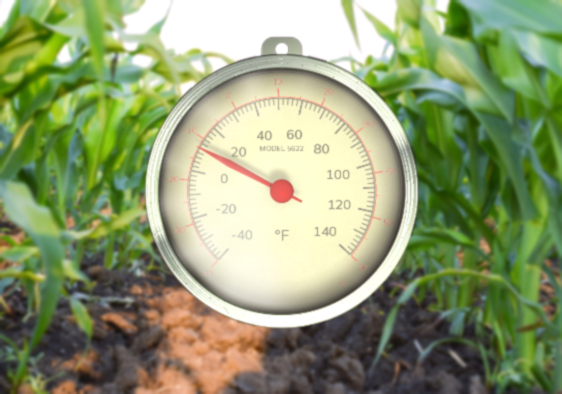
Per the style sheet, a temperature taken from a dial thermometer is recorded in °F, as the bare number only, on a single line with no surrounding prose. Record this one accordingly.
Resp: 10
